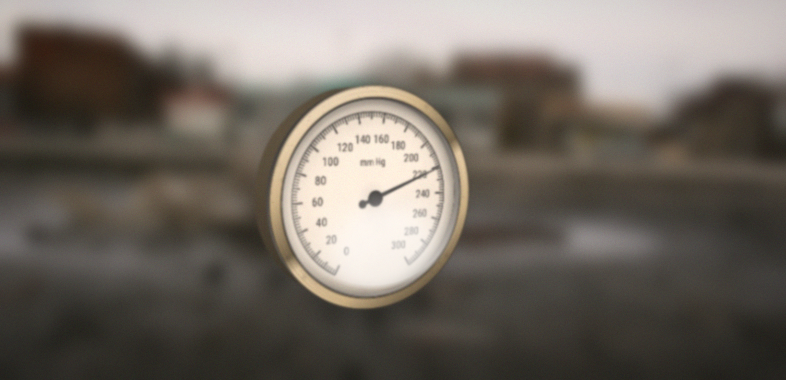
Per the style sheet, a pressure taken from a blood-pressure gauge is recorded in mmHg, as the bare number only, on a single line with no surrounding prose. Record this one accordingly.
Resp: 220
